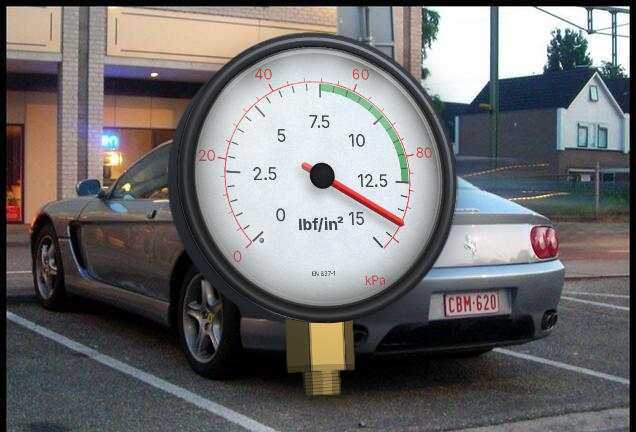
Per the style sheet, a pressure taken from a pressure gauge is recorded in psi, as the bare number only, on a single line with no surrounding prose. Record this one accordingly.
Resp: 14
